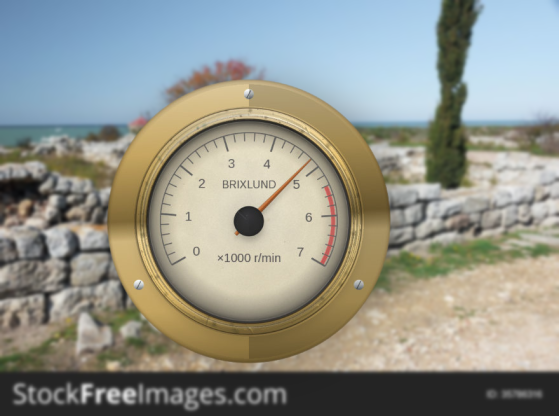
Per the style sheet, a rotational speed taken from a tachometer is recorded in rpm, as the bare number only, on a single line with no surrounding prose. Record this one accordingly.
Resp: 4800
